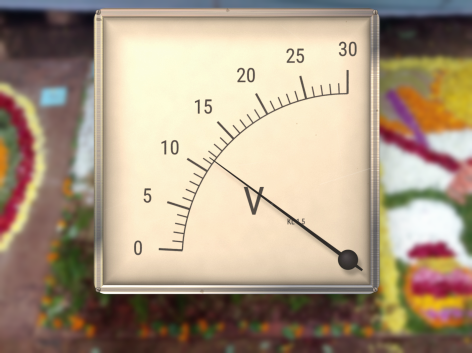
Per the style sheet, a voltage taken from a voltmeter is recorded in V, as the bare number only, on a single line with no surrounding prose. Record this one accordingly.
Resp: 11.5
